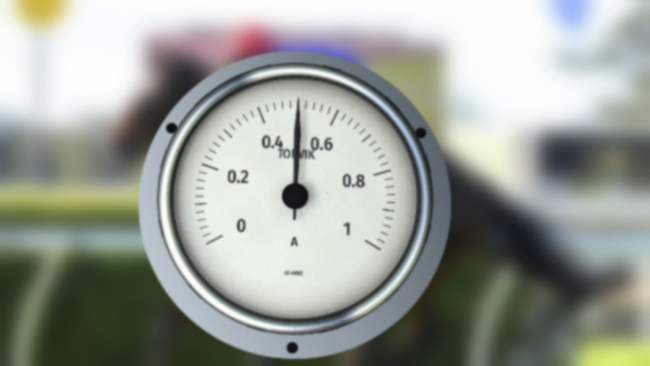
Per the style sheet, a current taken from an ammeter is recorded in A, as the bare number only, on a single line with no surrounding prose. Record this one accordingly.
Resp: 0.5
